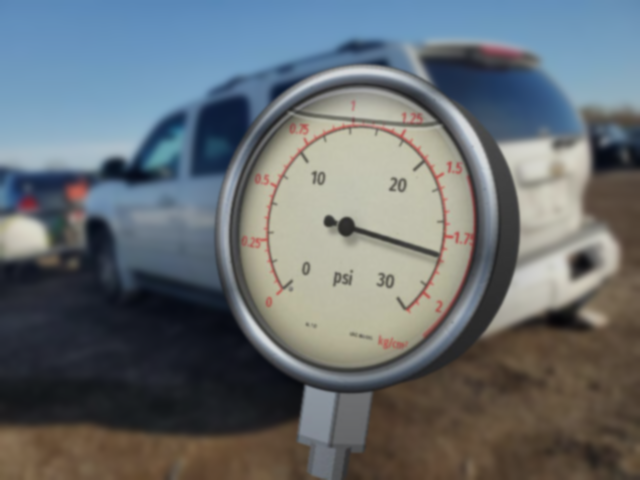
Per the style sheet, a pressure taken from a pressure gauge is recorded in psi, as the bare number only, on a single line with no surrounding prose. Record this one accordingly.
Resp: 26
